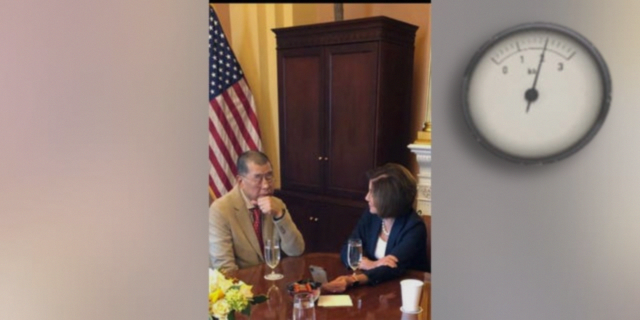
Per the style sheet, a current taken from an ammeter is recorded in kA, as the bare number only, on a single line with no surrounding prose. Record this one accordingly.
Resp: 2
